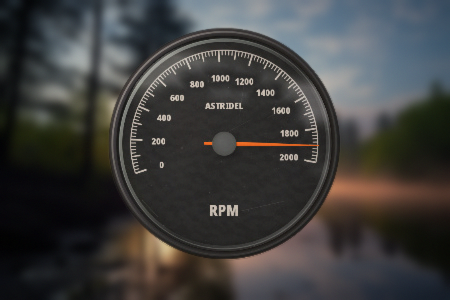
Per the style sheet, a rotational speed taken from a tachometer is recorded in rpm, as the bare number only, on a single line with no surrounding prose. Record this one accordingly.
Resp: 1900
